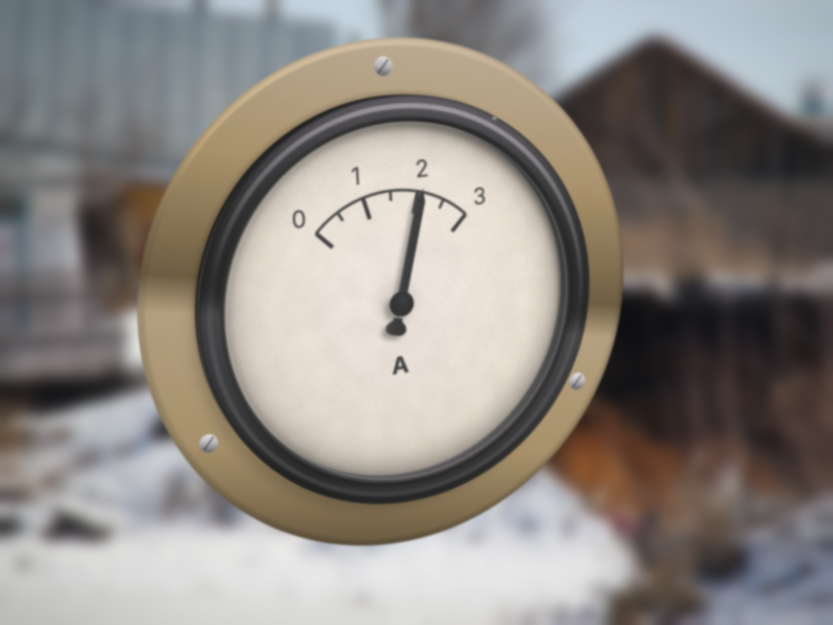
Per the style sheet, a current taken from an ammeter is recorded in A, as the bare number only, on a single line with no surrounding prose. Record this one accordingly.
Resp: 2
